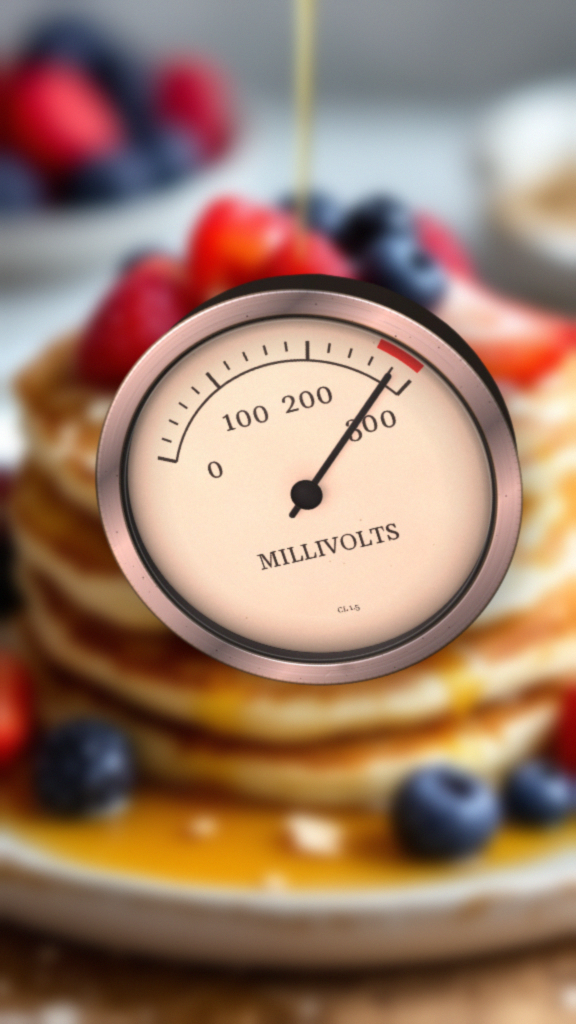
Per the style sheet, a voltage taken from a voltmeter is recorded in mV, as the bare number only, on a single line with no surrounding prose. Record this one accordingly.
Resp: 280
